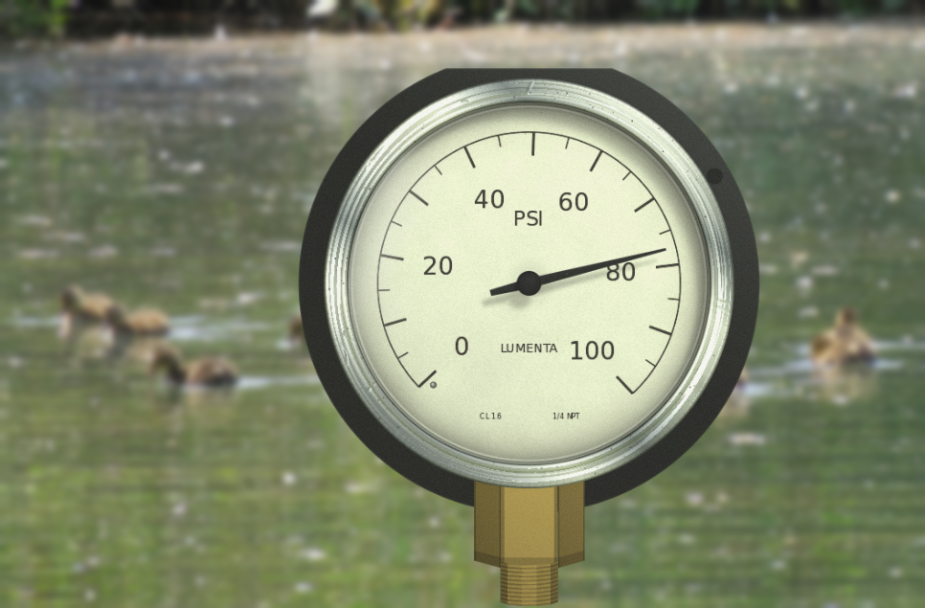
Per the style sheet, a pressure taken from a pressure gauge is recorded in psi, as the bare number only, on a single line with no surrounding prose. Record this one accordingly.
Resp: 77.5
